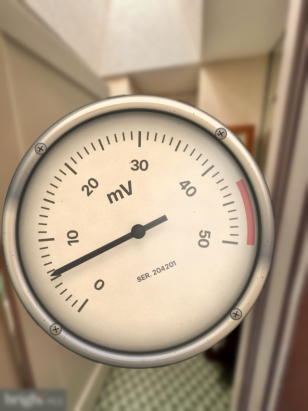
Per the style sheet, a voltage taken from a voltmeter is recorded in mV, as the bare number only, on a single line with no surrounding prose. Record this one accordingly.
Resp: 5.5
